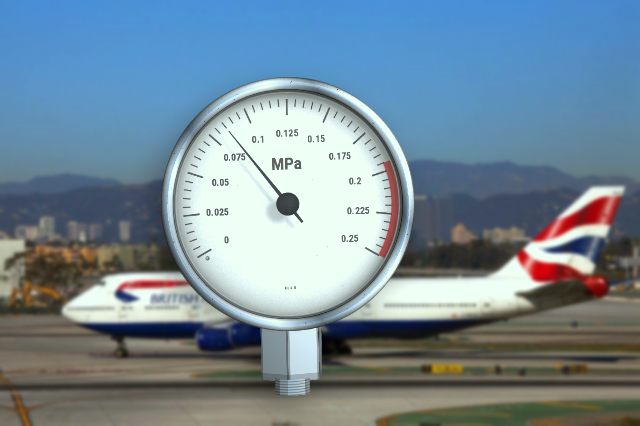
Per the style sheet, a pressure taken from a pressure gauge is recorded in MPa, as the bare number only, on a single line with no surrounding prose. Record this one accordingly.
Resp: 0.085
